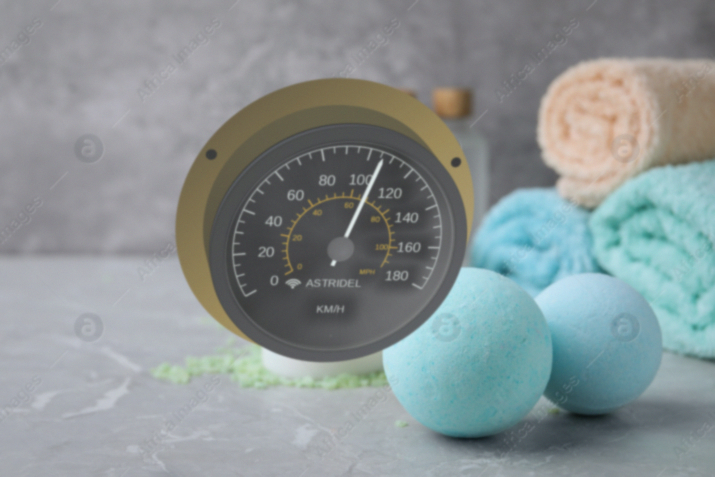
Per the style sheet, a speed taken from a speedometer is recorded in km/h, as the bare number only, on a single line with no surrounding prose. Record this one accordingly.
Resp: 105
